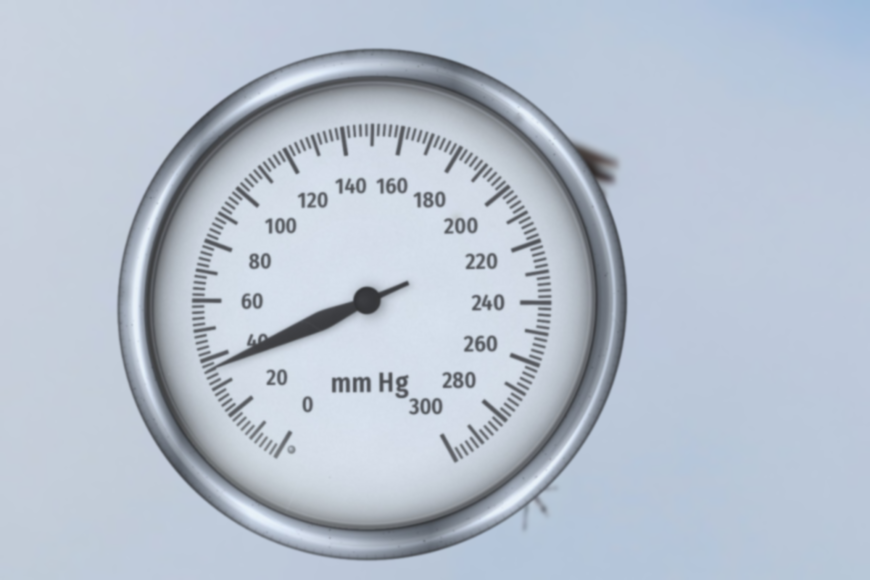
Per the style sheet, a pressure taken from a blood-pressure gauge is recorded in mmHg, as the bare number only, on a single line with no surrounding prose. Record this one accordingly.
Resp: 36
